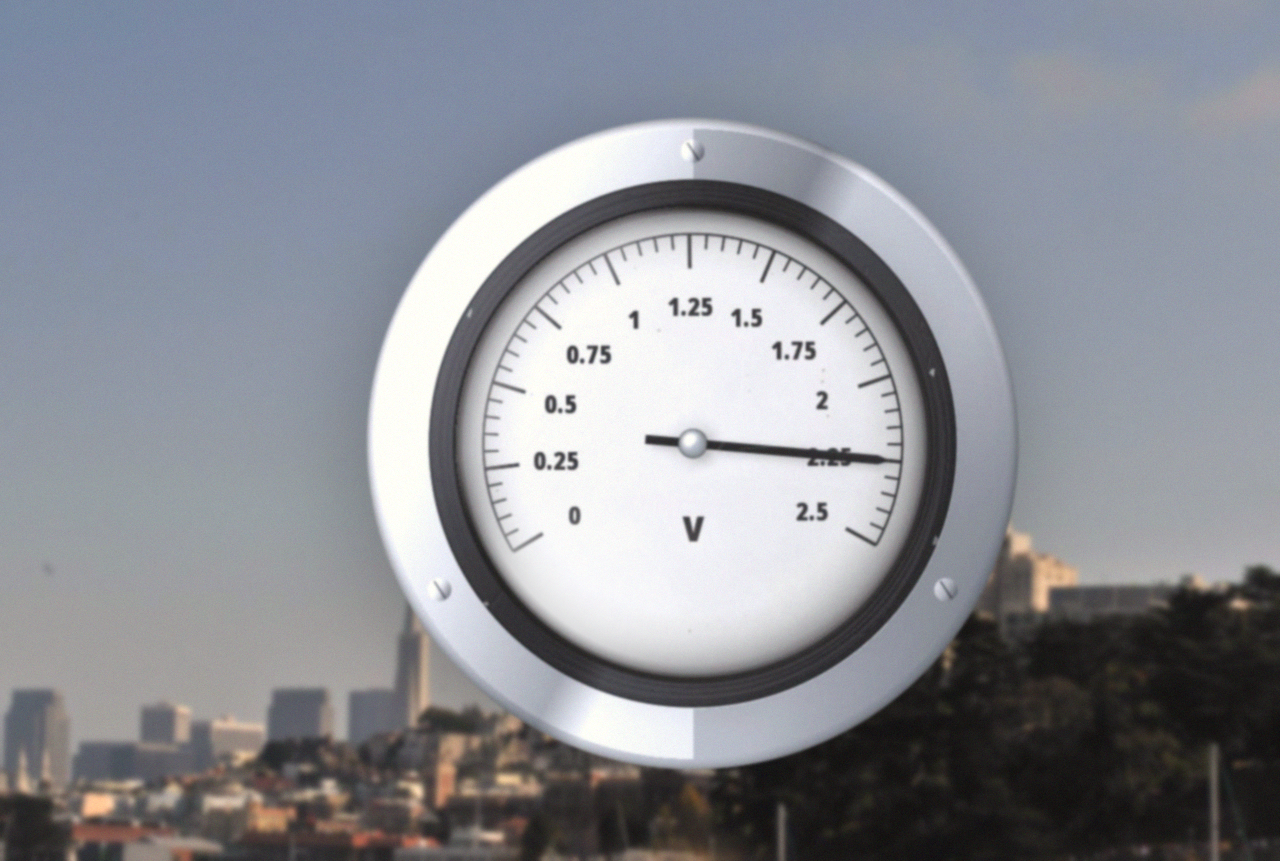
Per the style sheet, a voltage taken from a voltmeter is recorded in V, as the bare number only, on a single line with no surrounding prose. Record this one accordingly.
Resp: 2.25
